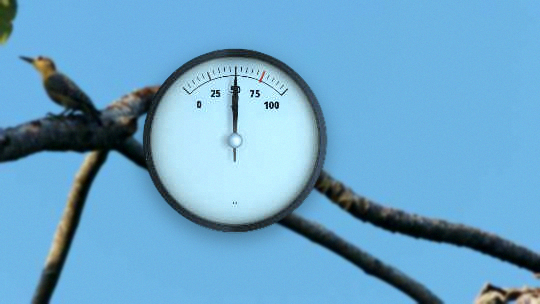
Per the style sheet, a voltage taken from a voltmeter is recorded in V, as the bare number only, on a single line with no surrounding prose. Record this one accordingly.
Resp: 50
